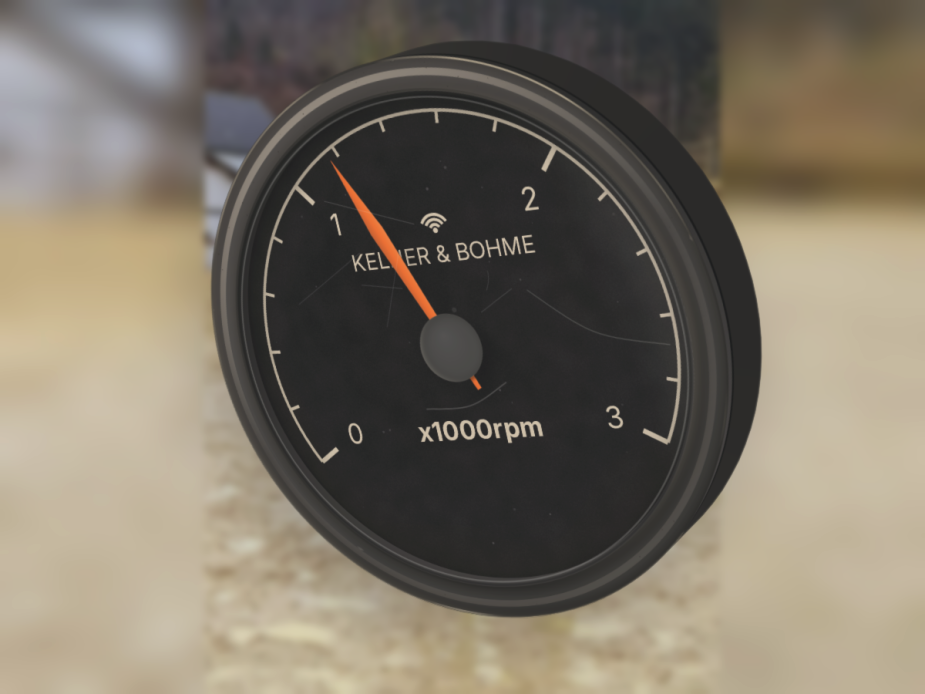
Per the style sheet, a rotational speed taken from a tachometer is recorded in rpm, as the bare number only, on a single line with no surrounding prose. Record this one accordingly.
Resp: 1200
